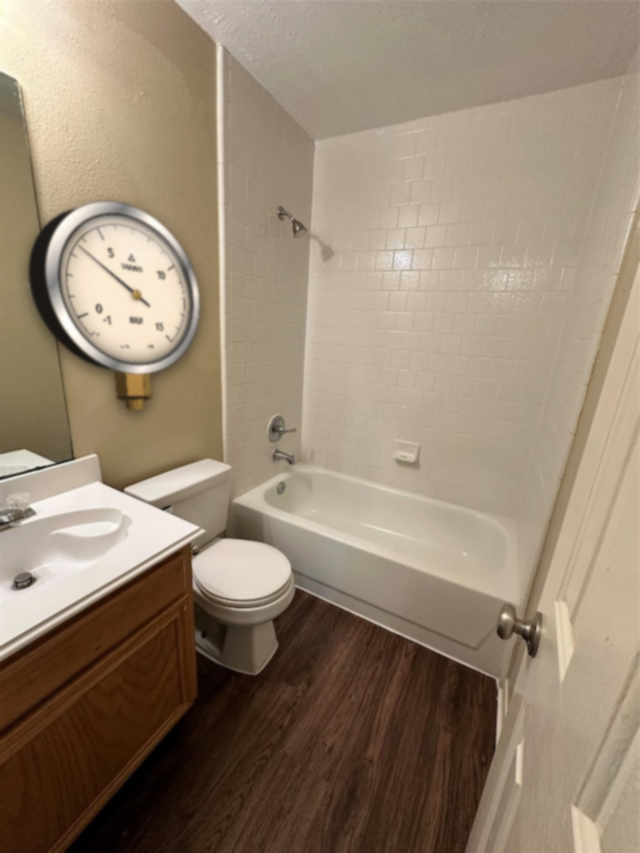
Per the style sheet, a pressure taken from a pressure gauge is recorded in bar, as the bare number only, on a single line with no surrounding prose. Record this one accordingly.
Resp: 3.5
